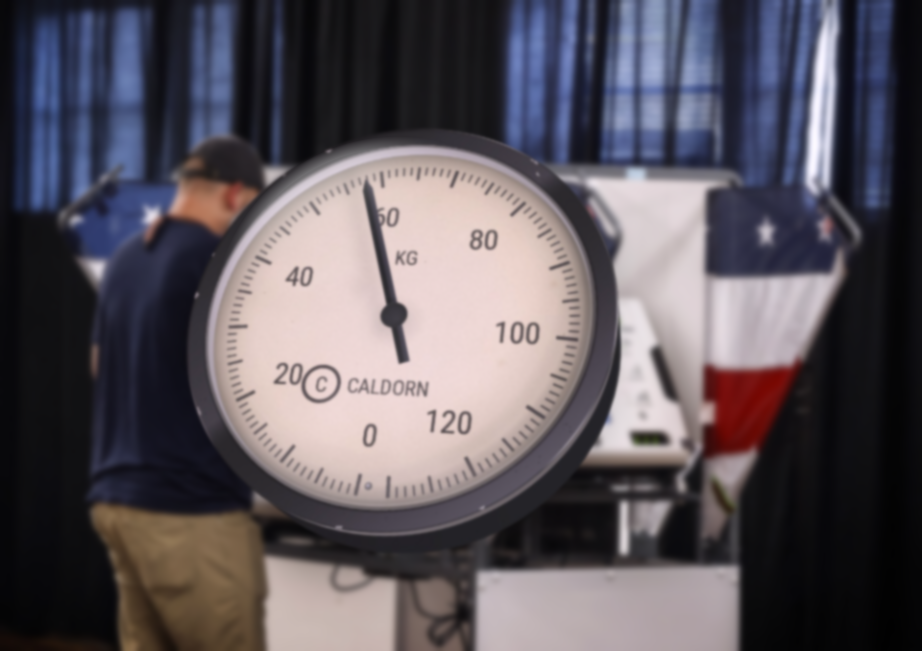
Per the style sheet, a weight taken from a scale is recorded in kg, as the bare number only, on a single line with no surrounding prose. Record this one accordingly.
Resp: 58
